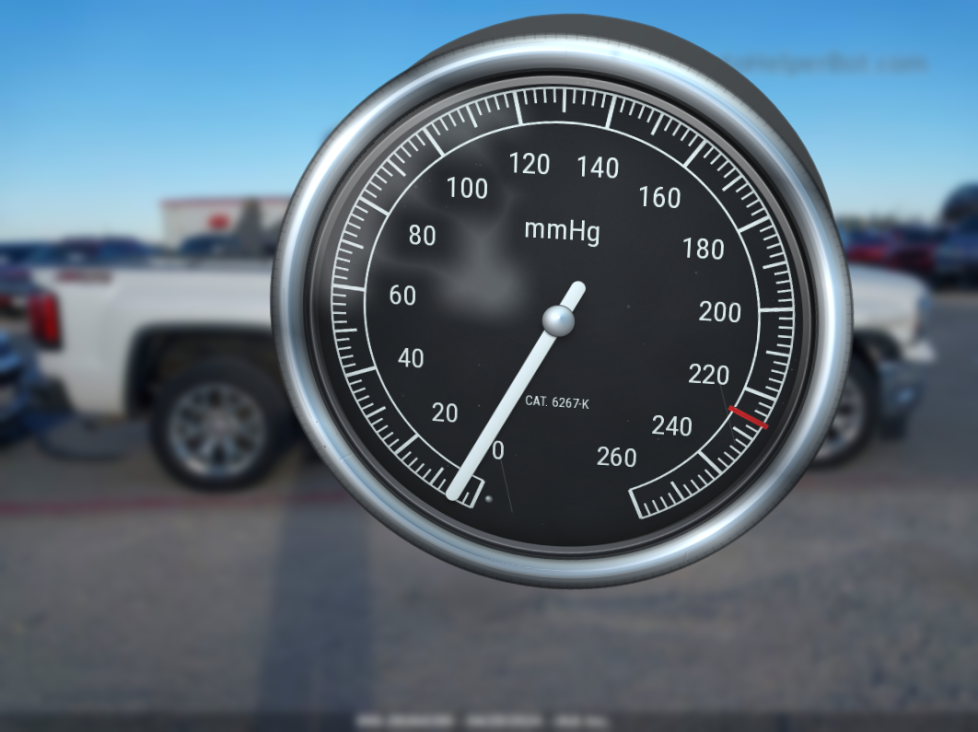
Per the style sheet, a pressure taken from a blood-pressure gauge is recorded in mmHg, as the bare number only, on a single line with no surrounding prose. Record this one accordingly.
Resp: 5
